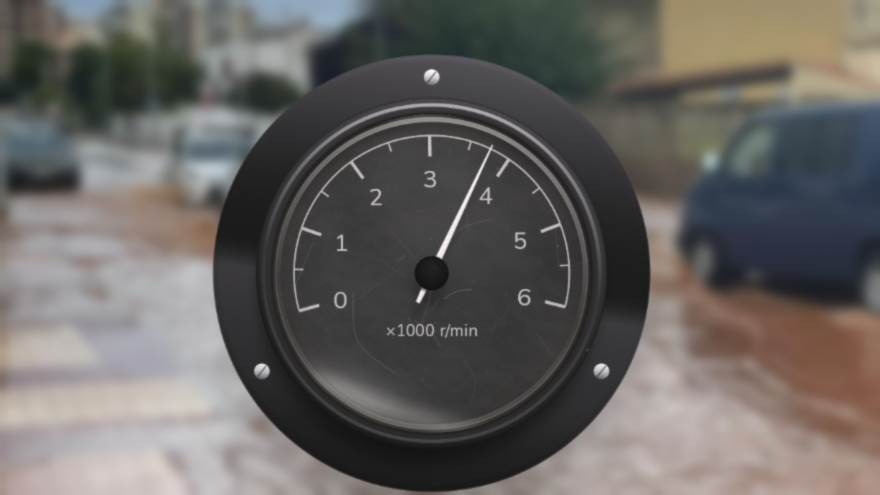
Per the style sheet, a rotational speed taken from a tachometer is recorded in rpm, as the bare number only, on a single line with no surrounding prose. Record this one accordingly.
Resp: 3750
